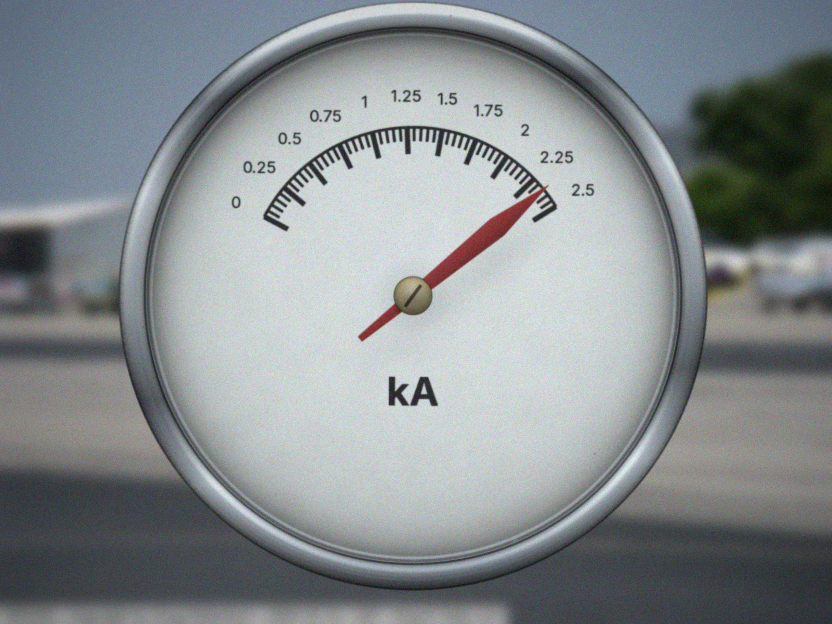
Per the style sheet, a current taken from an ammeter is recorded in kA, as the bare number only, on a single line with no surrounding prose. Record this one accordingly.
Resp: 2.35
